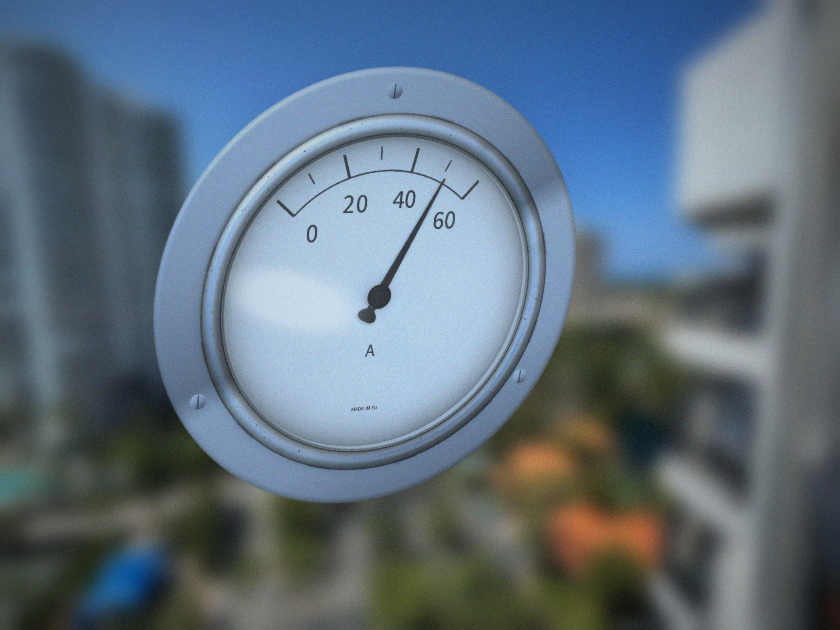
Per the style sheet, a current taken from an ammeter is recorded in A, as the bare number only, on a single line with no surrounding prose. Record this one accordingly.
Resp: 50
